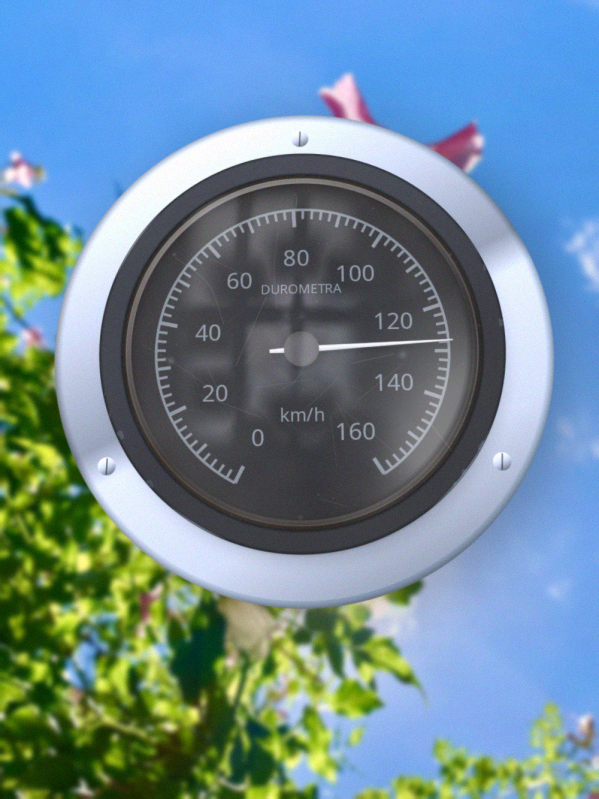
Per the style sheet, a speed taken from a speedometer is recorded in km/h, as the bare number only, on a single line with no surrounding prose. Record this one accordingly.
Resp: 128
